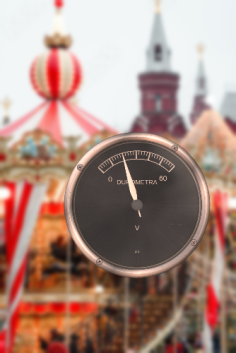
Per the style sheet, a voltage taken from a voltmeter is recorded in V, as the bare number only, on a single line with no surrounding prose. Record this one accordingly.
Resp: 20
